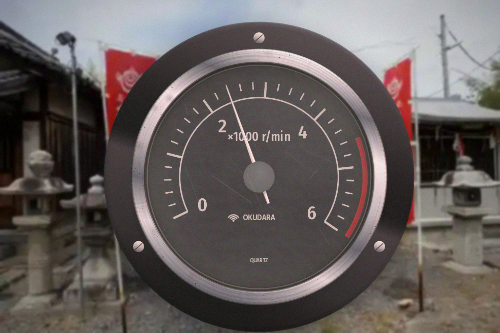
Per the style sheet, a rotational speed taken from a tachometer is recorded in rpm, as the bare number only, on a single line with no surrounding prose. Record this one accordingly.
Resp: 2400
